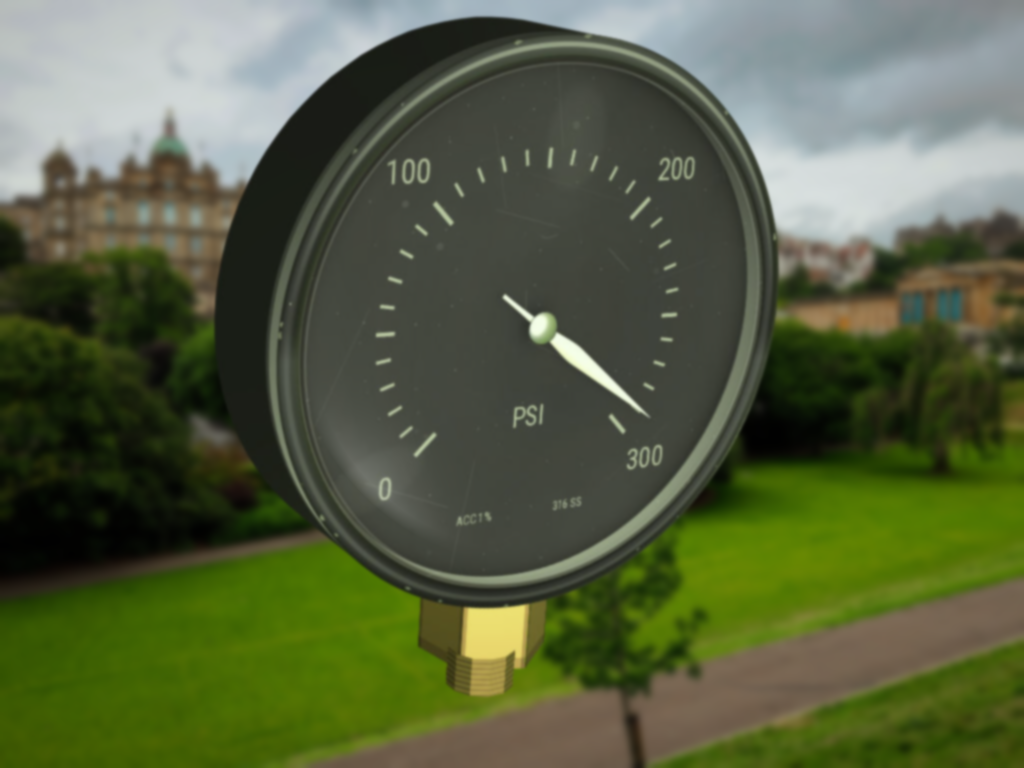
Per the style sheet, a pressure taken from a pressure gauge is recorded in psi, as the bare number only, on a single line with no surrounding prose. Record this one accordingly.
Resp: 290
